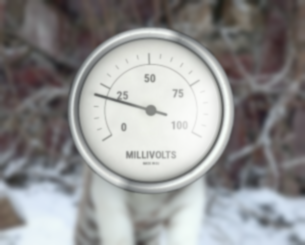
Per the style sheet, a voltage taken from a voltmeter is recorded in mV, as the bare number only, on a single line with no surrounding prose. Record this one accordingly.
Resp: 20
